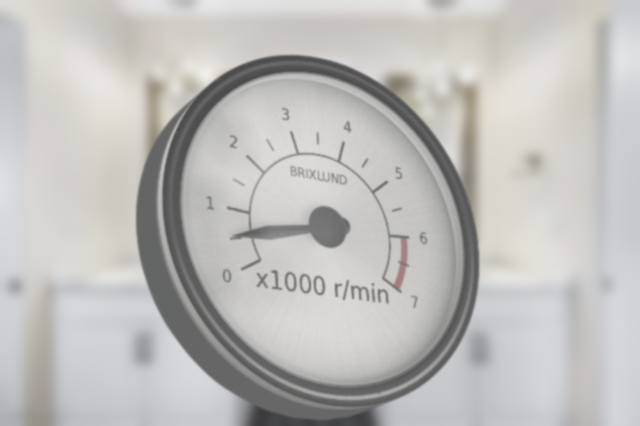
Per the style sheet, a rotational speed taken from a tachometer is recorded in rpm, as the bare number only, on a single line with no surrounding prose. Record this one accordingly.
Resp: 500
